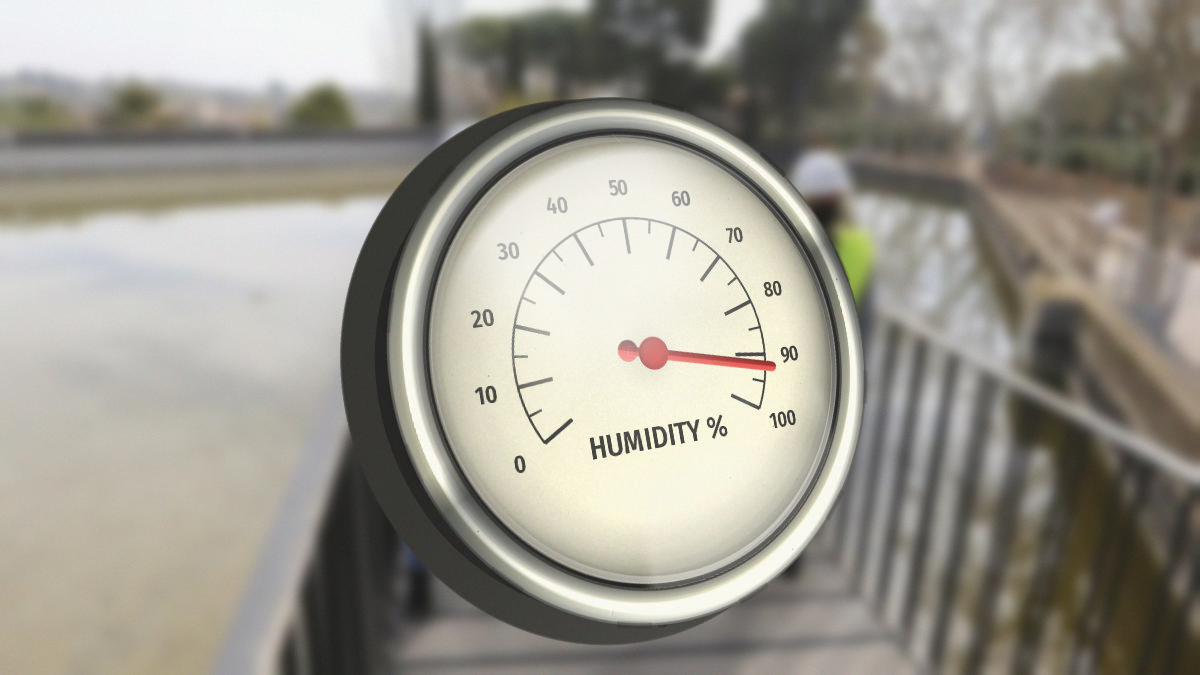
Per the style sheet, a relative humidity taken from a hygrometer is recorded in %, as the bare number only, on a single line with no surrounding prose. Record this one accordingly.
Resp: 92.5
